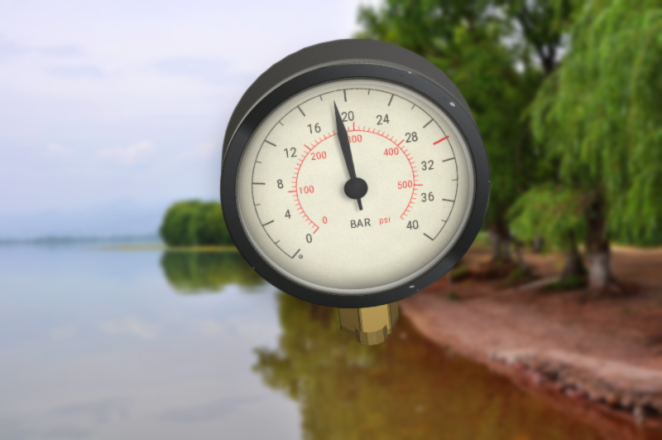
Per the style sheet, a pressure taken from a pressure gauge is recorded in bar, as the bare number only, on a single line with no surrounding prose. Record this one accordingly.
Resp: 19
